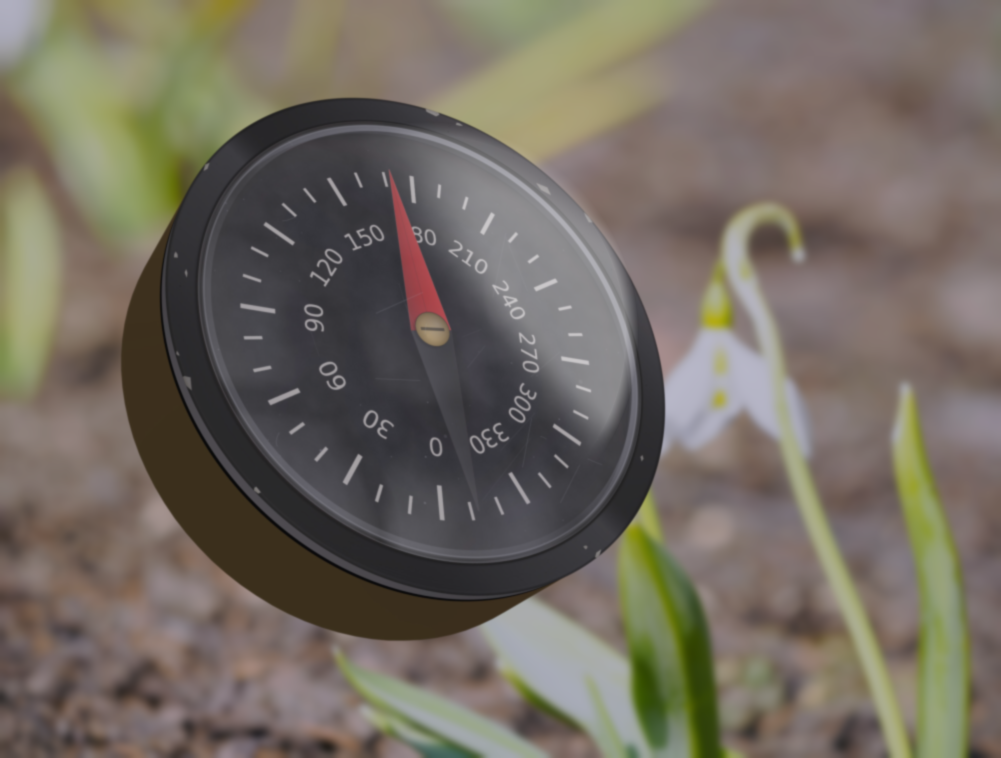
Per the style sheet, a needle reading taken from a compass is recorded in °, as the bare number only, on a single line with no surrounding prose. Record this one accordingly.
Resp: 170
